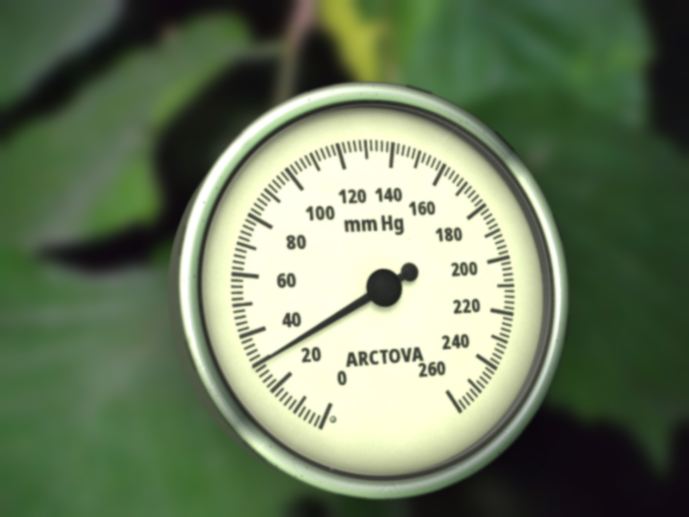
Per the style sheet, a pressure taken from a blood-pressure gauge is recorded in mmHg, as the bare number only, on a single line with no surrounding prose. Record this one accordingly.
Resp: 30
